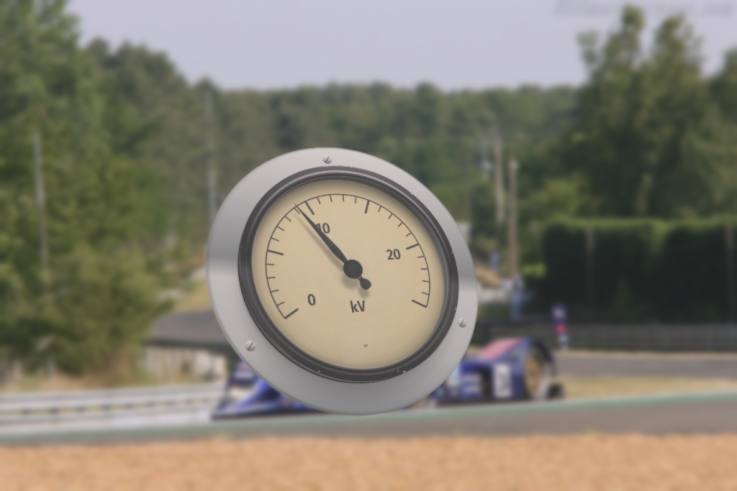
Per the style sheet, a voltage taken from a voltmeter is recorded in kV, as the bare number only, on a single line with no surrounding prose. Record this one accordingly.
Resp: 9
